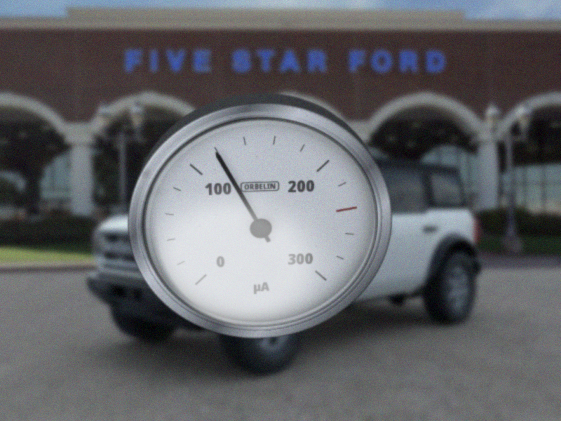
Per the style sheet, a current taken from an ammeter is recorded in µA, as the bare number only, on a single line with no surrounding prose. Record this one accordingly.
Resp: 120
